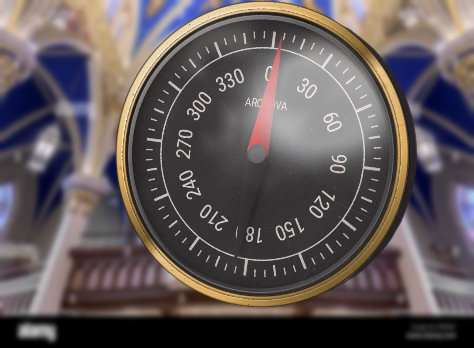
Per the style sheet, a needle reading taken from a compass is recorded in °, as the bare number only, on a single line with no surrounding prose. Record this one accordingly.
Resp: 5
